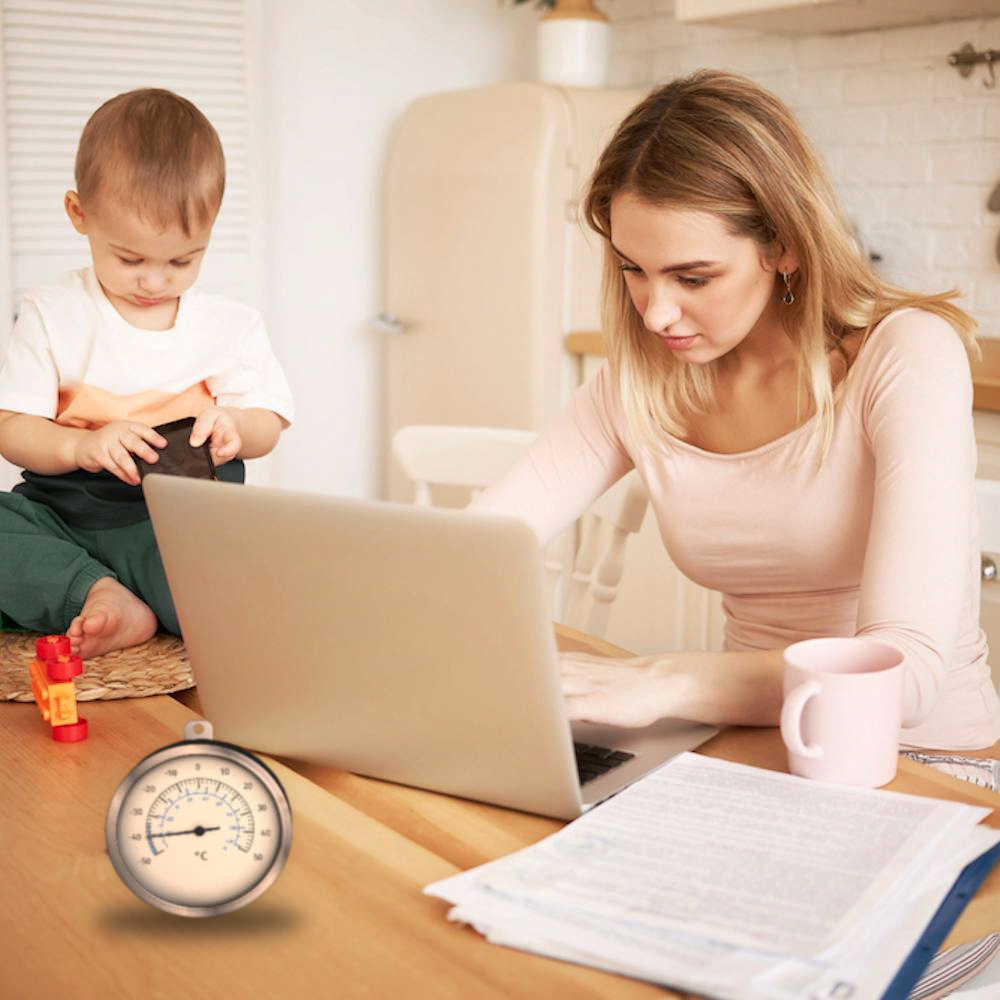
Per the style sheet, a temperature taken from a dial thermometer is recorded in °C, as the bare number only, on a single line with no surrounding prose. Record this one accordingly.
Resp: -40
